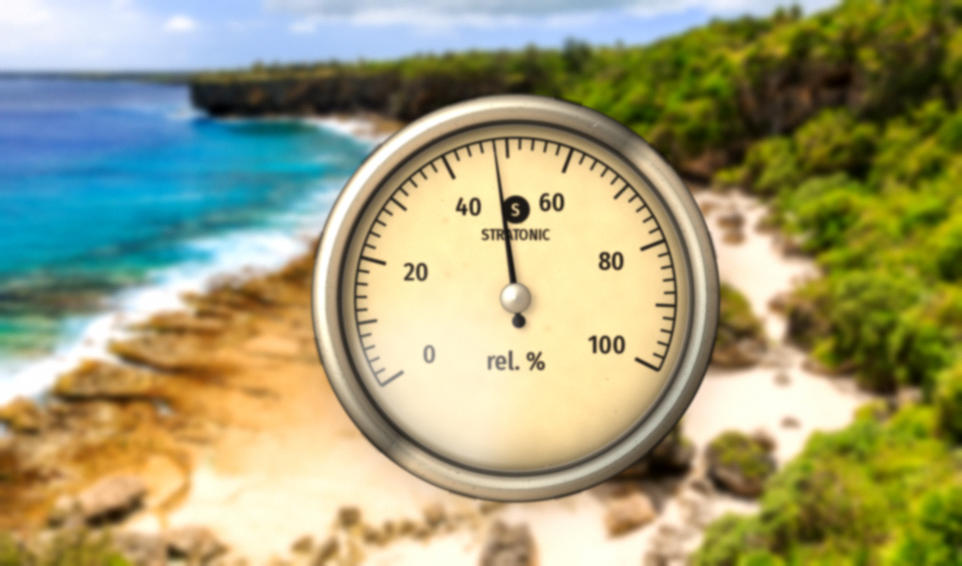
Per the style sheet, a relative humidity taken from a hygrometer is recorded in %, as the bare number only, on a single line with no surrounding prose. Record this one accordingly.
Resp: 48
